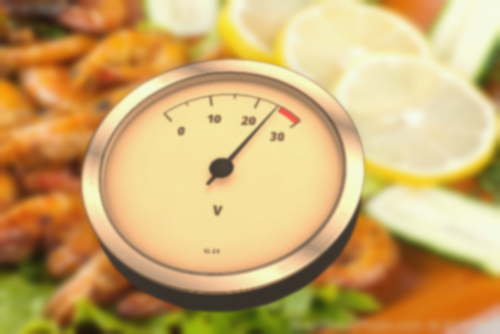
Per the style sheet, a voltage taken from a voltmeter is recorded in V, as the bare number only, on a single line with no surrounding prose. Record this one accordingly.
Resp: 25
